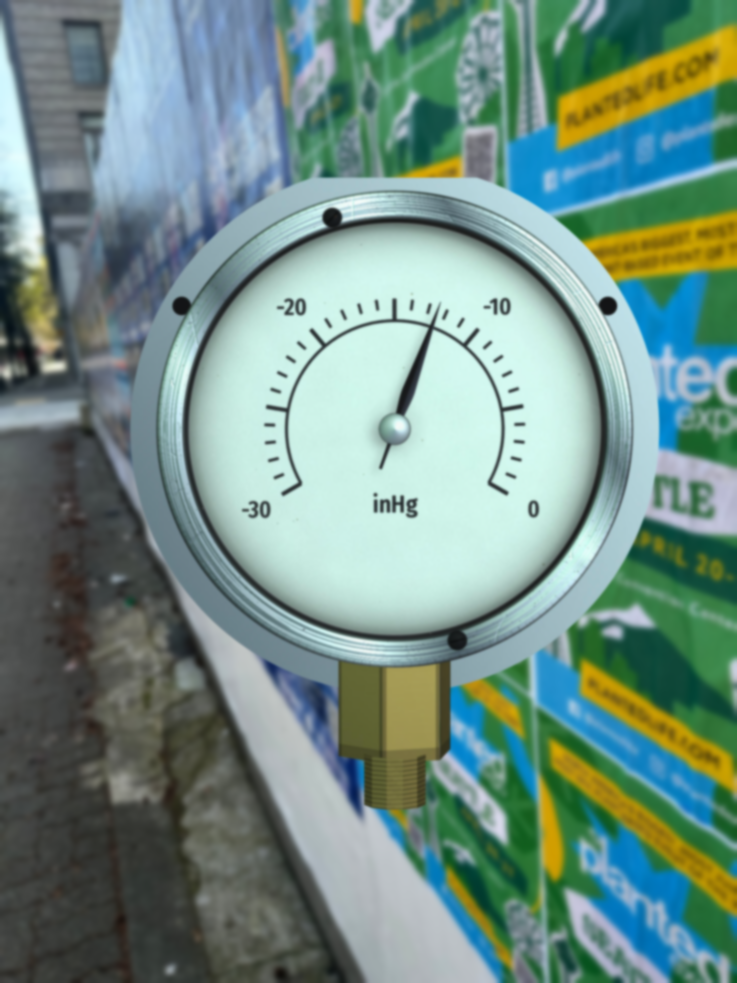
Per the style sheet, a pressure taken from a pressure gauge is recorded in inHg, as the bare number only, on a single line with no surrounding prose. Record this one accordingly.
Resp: -12.5
